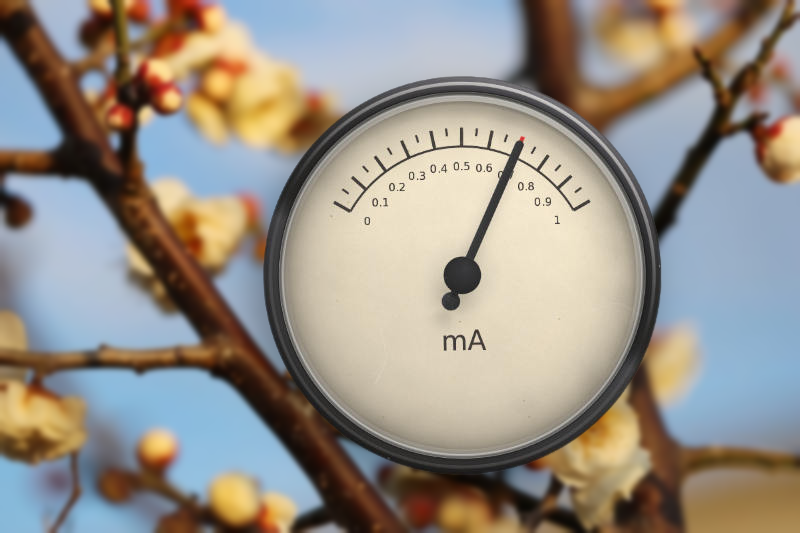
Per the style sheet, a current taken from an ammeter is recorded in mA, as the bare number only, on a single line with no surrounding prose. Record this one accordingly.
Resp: 0.7
